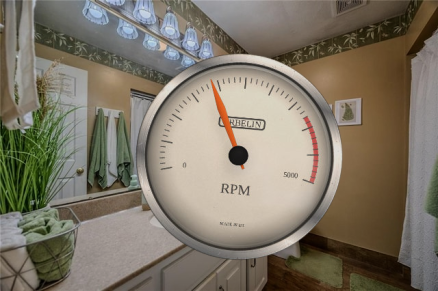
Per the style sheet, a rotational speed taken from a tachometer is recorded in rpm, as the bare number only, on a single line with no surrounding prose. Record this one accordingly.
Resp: 1900
